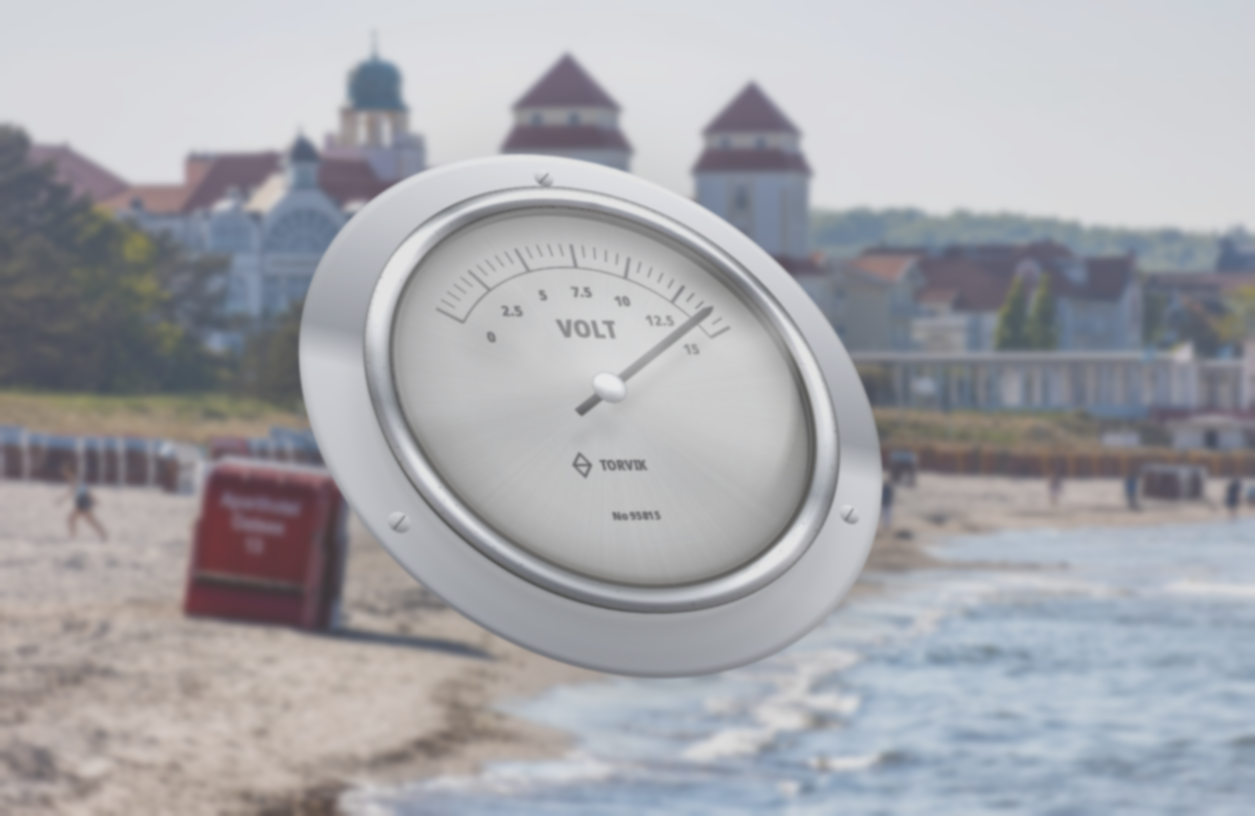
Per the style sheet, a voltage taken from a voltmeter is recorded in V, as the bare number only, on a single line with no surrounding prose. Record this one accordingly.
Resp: 14
